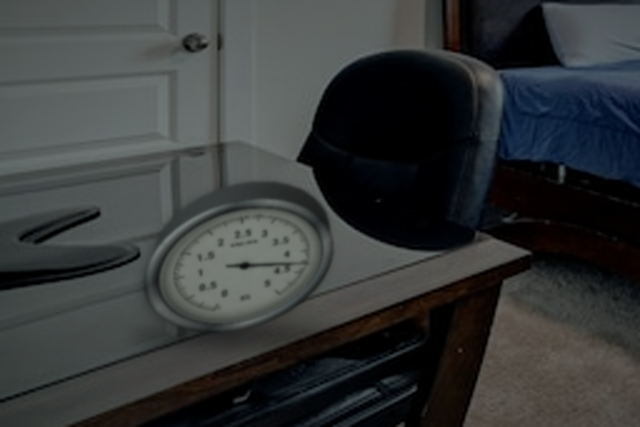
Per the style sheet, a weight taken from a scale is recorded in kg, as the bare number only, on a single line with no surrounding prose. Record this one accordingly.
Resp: 4.25
